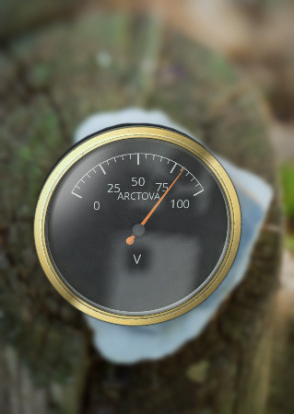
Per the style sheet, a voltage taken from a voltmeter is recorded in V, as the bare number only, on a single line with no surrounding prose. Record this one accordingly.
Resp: 80
